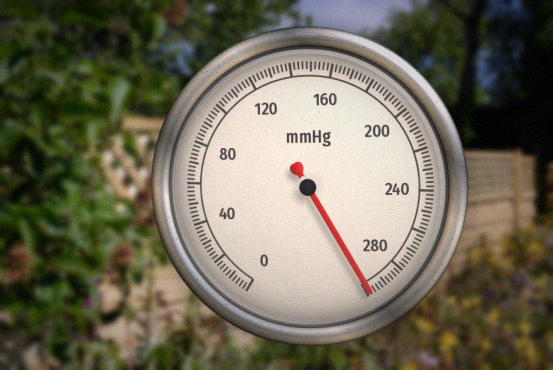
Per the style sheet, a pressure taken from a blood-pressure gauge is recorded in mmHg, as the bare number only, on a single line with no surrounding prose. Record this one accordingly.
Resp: 298
